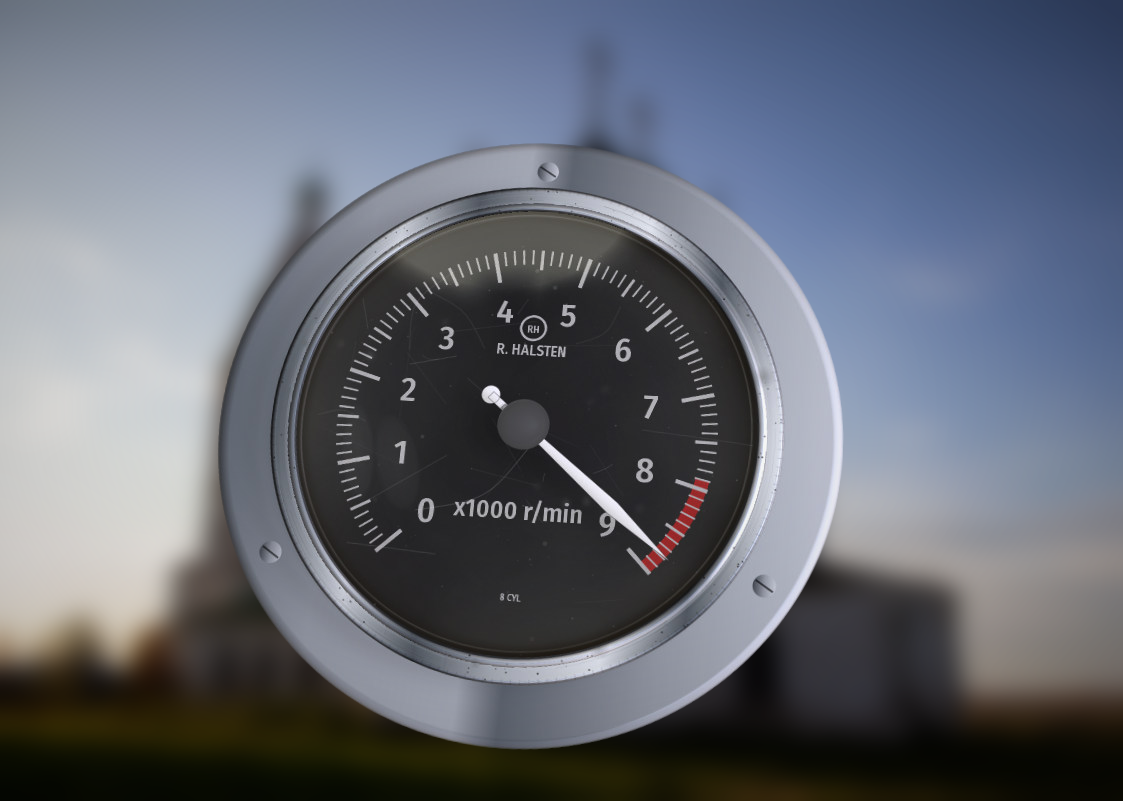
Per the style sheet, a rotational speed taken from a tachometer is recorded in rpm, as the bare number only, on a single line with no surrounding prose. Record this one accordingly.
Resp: 8800
